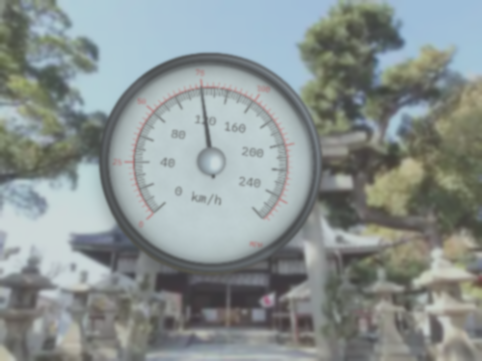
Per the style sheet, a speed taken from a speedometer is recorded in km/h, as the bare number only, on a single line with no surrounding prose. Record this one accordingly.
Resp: 120
